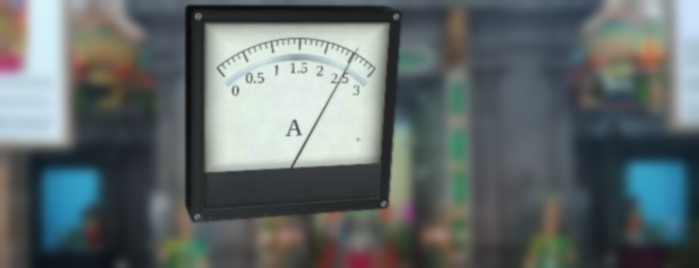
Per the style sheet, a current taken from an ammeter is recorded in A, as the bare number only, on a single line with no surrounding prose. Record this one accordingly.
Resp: 2.5
